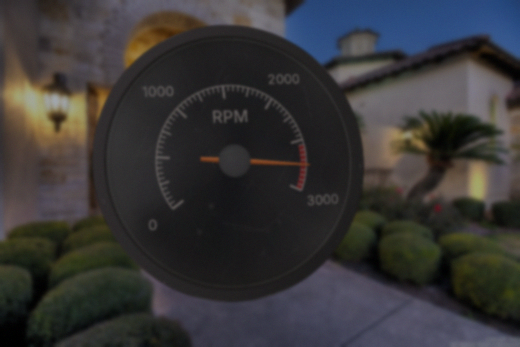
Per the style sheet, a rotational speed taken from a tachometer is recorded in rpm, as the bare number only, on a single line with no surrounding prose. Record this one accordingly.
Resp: 2750
